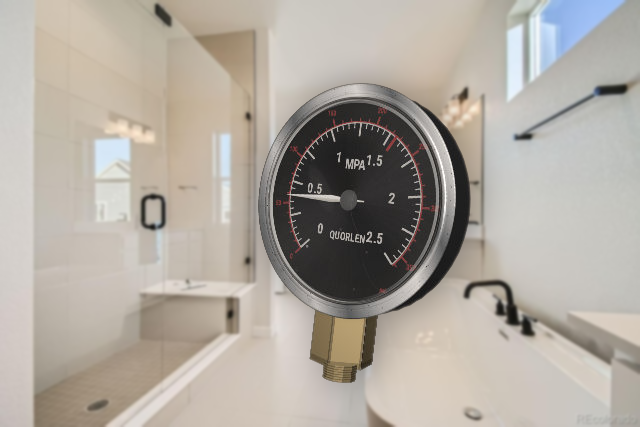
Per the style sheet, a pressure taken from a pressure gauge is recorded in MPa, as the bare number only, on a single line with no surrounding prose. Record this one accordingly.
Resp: 0.4
